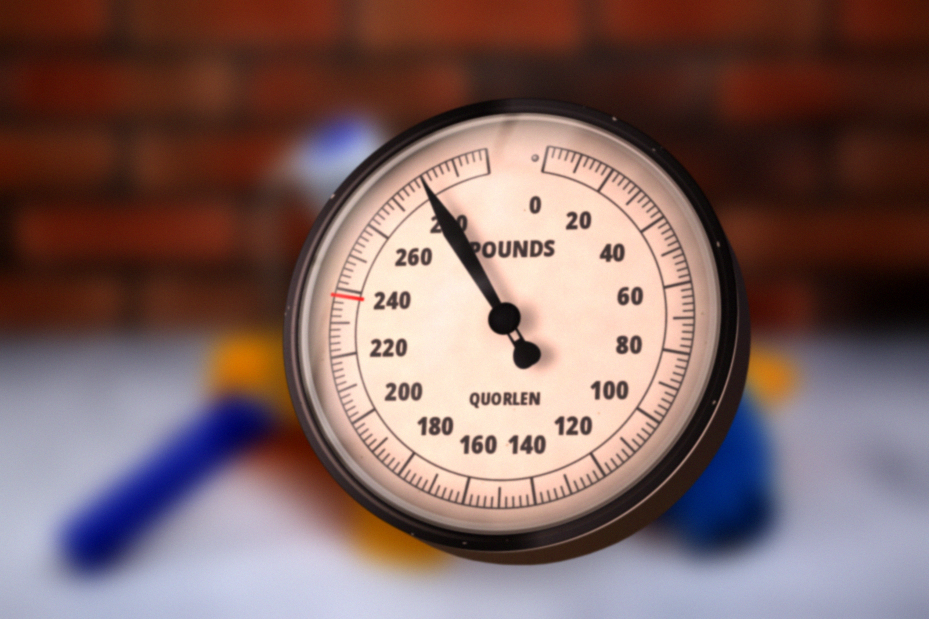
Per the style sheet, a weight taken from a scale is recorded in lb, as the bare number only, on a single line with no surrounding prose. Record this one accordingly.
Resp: 280
